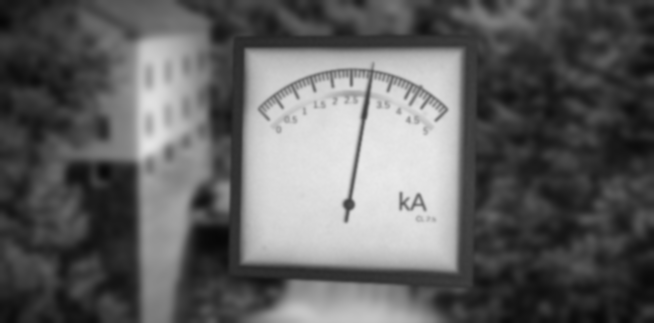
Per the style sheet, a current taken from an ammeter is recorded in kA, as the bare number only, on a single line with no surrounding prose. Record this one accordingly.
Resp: 3
